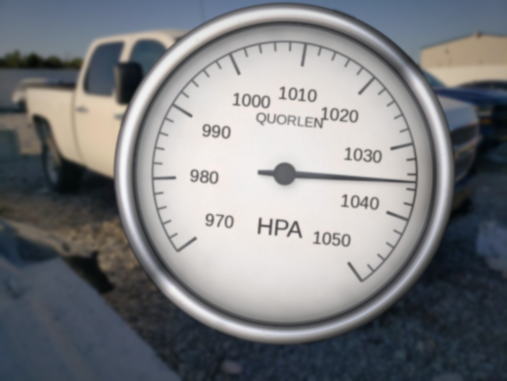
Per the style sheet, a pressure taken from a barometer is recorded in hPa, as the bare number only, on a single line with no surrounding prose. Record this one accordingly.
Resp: 1035
